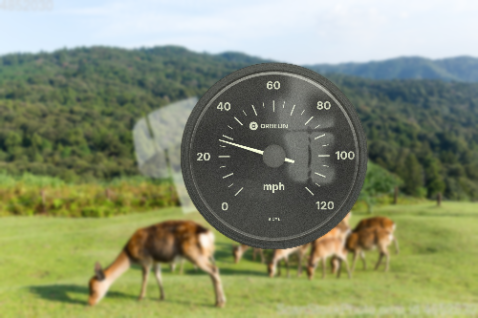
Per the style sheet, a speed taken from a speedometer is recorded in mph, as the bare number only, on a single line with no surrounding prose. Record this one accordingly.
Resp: 27.5
